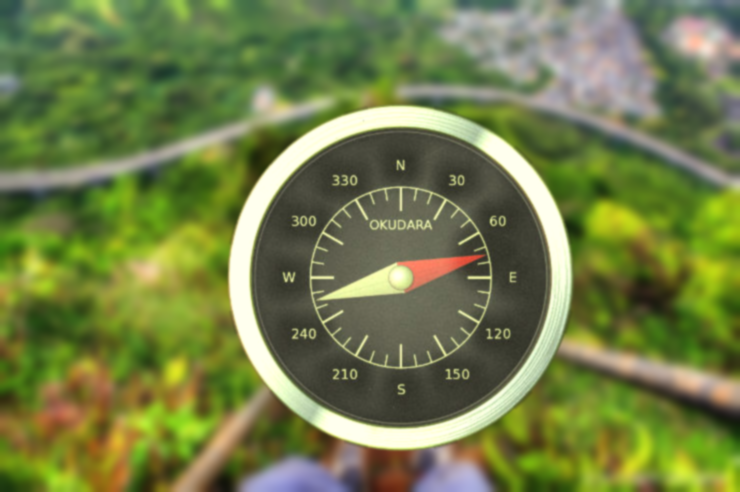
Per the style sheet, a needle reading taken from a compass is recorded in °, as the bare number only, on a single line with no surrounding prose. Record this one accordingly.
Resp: 75
